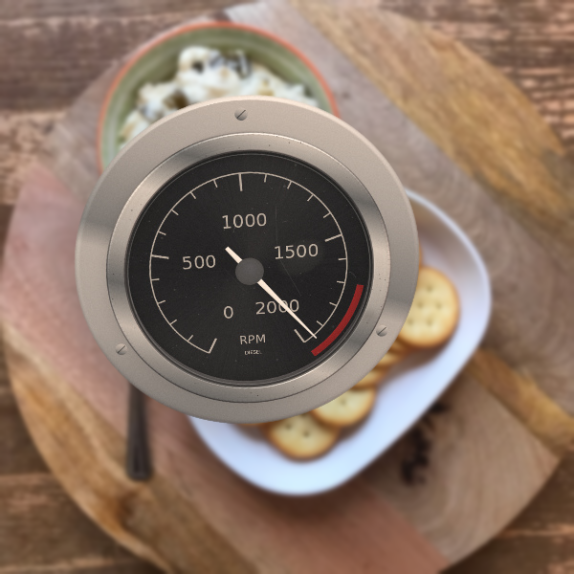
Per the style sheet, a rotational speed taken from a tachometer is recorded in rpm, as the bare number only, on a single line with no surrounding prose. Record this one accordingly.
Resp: 1950
